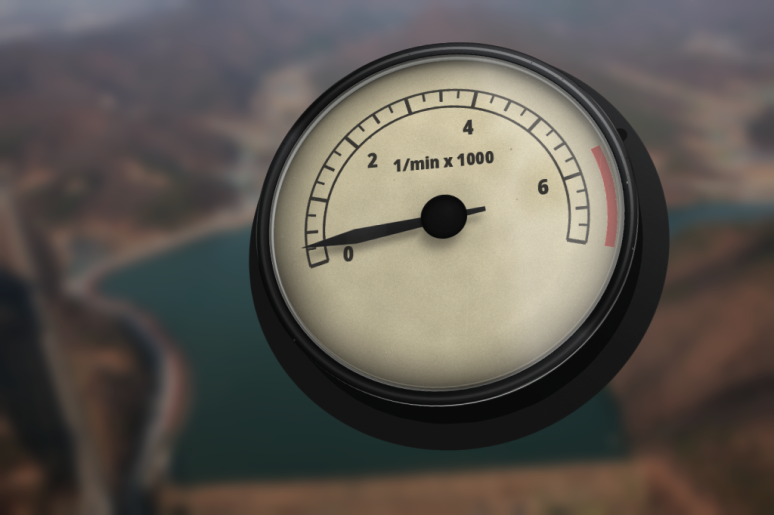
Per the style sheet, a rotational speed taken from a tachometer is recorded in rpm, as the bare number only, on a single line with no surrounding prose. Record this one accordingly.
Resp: 250
